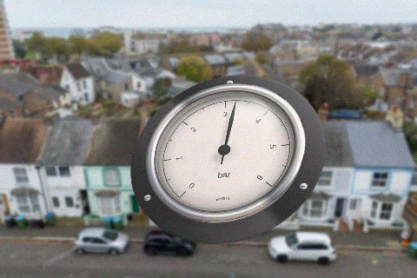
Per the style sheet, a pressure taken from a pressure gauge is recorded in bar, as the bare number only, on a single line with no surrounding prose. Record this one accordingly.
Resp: 3.25
